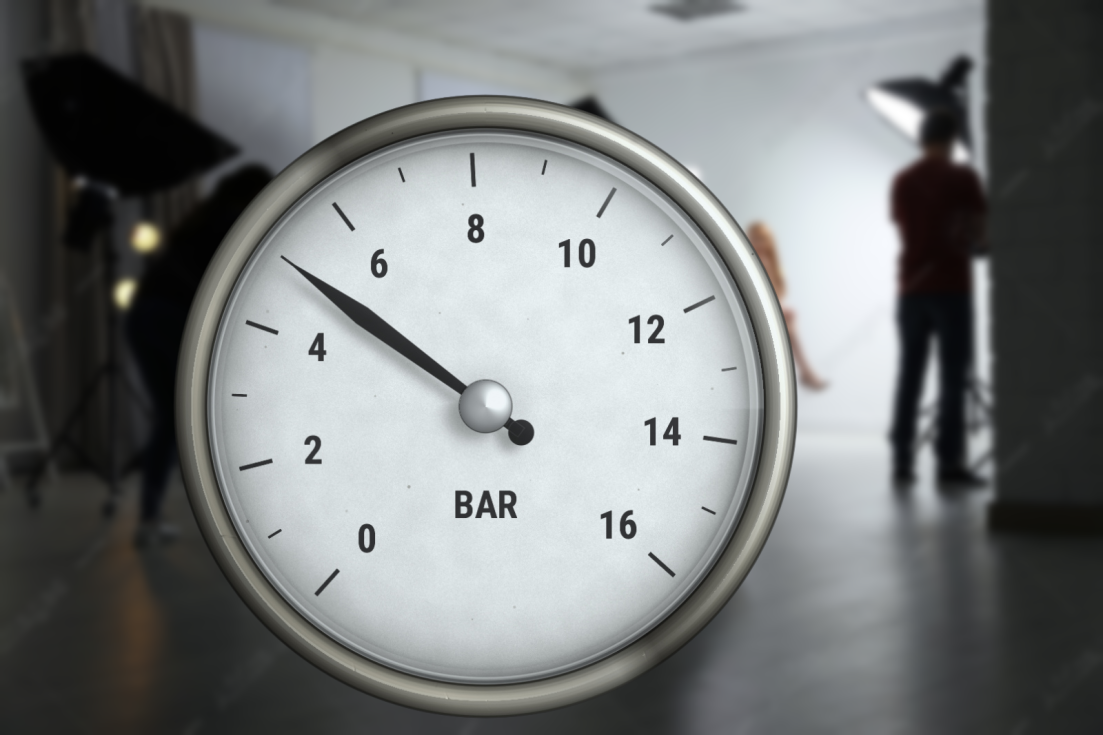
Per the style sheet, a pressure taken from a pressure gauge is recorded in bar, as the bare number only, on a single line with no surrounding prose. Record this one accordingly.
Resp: 5
